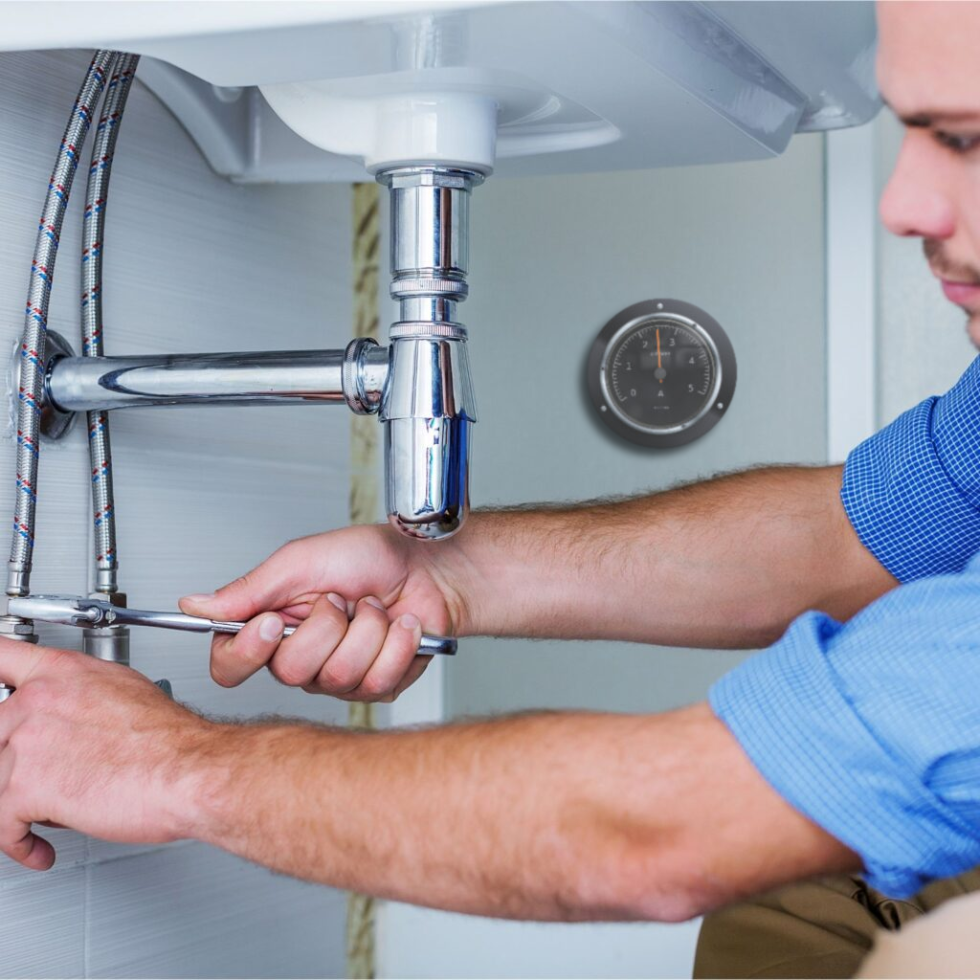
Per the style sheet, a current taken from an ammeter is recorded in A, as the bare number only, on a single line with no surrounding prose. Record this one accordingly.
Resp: 2.5
